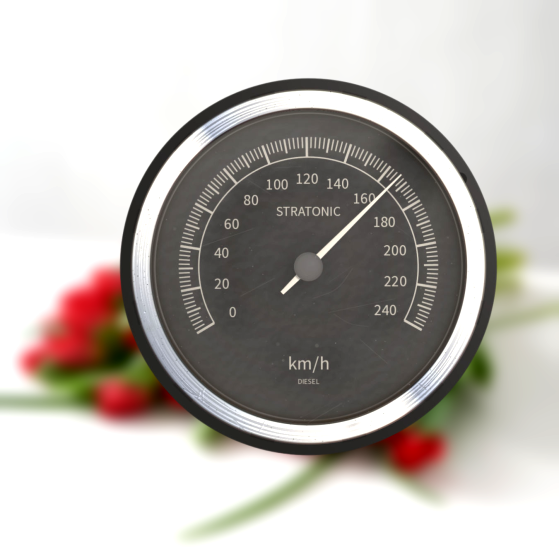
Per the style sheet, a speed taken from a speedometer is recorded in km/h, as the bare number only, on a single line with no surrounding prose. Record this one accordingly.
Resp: 166
